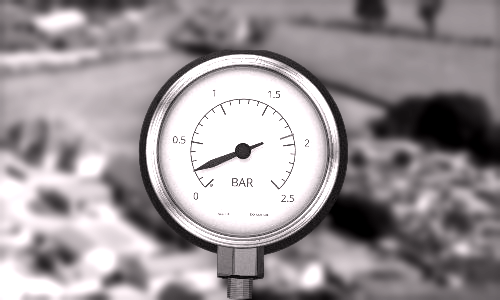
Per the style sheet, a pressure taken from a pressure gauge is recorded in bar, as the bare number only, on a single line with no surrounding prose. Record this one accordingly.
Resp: 0.2
